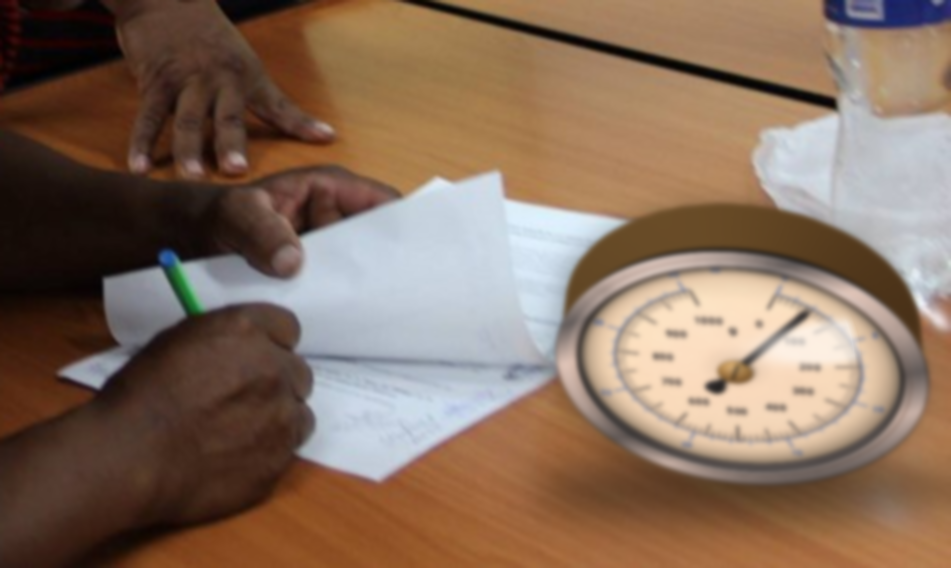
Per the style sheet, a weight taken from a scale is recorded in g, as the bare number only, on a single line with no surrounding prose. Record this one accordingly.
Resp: 50
